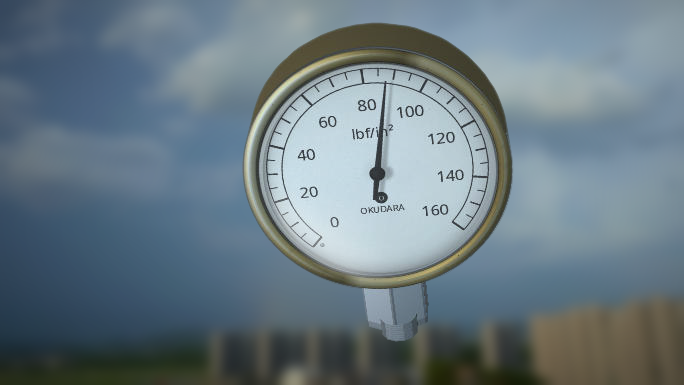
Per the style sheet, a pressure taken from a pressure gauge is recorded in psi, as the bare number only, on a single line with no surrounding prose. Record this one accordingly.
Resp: 87.5
